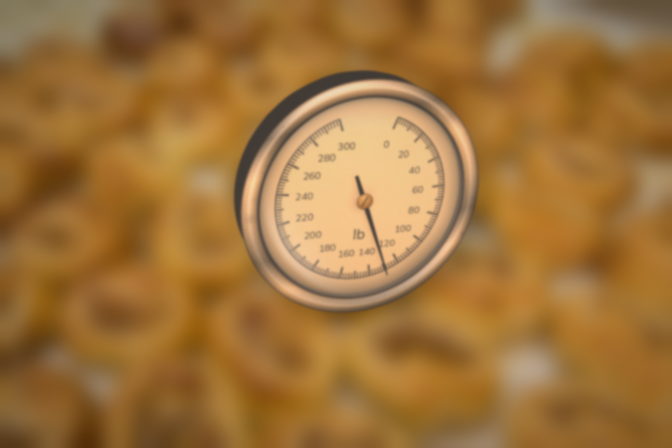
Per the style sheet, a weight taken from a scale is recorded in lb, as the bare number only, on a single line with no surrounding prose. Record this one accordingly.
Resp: 130
